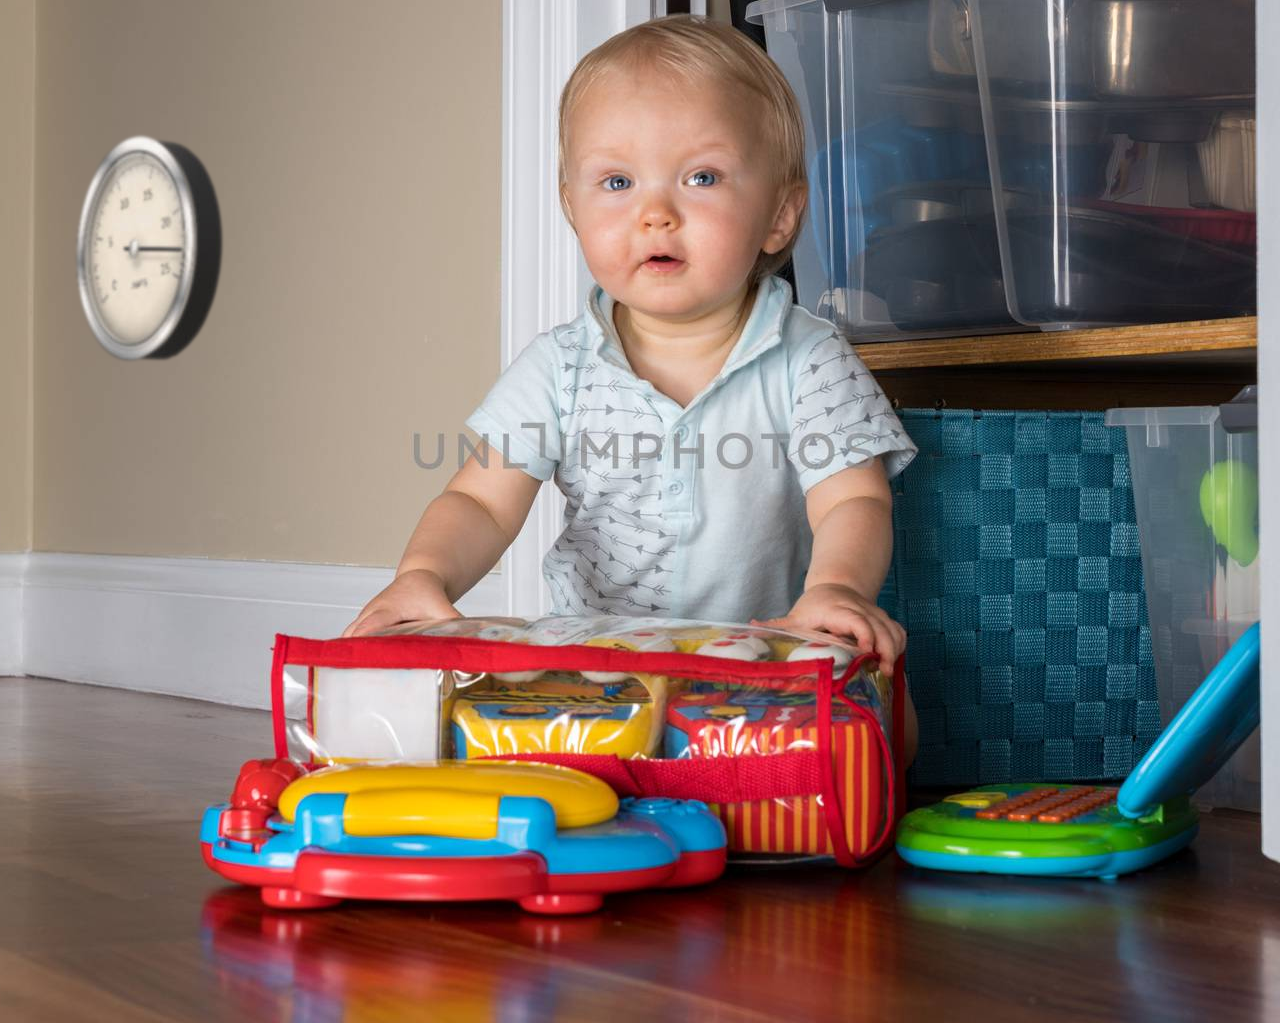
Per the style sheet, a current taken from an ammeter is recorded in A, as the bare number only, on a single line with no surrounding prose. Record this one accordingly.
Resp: 23
